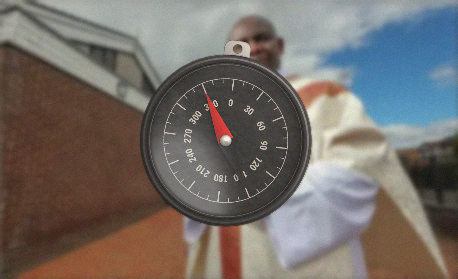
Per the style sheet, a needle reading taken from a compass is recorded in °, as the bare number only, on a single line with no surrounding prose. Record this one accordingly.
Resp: 330
